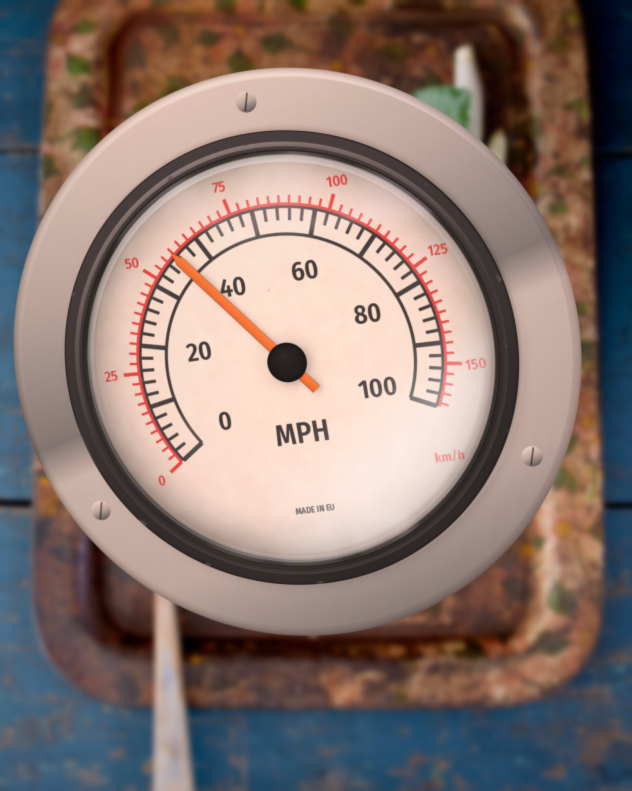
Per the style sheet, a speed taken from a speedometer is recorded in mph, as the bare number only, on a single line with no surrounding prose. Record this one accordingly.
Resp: 36
